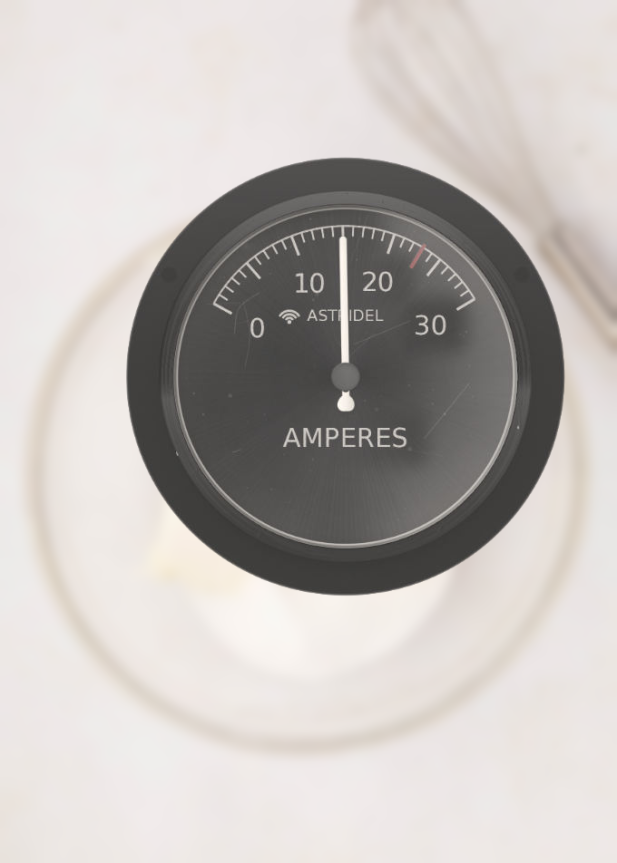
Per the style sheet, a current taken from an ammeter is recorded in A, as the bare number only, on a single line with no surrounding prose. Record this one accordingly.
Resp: 15
